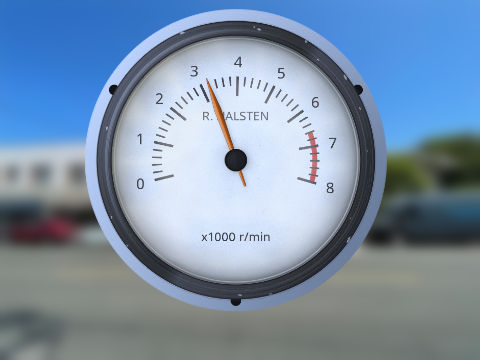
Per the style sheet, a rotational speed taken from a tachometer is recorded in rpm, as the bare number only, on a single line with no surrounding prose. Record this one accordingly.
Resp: 3200
